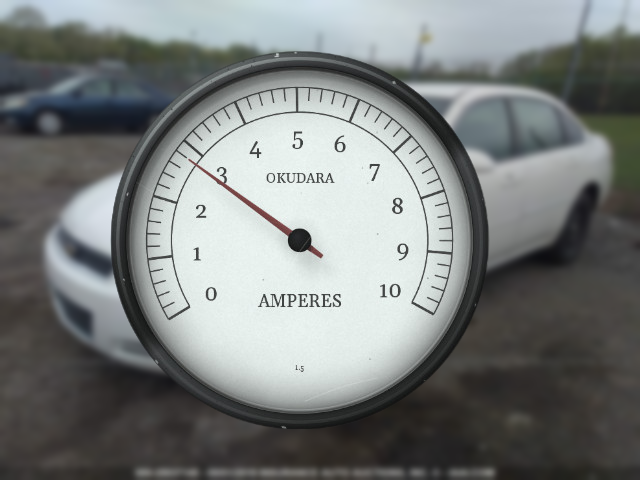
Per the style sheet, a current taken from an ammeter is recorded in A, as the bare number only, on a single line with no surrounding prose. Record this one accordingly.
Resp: 2.8
